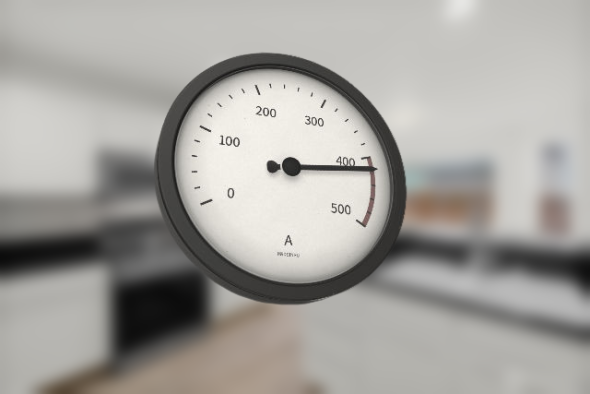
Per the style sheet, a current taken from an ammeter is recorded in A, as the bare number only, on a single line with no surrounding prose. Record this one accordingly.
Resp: 420
